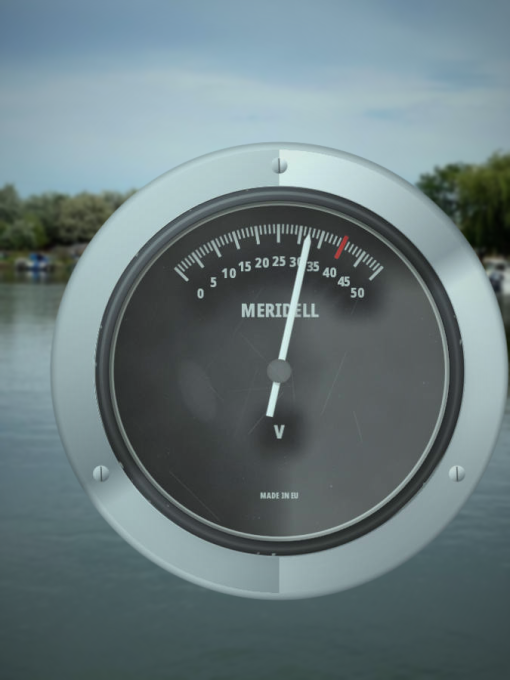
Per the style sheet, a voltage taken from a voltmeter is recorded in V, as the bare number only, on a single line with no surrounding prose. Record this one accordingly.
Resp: 32
